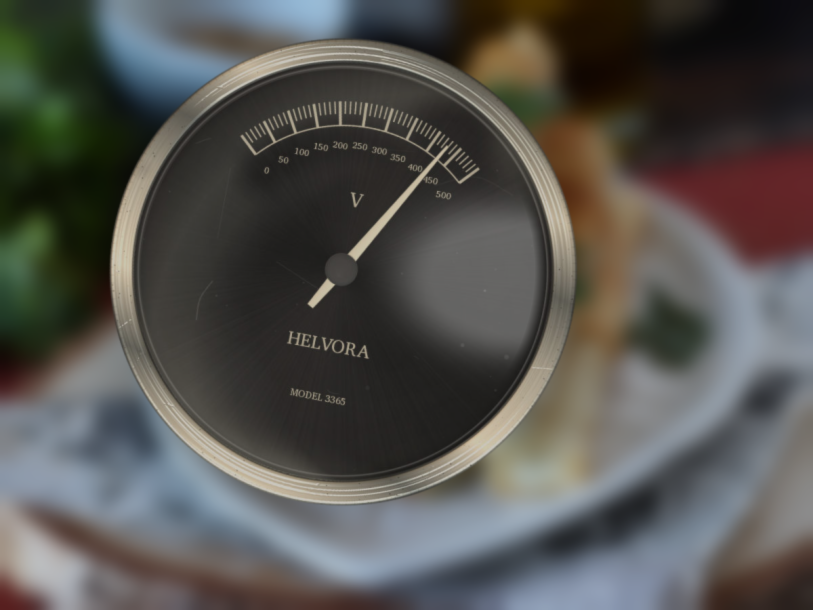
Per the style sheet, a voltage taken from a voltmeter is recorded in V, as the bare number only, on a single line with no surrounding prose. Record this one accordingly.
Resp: 430
